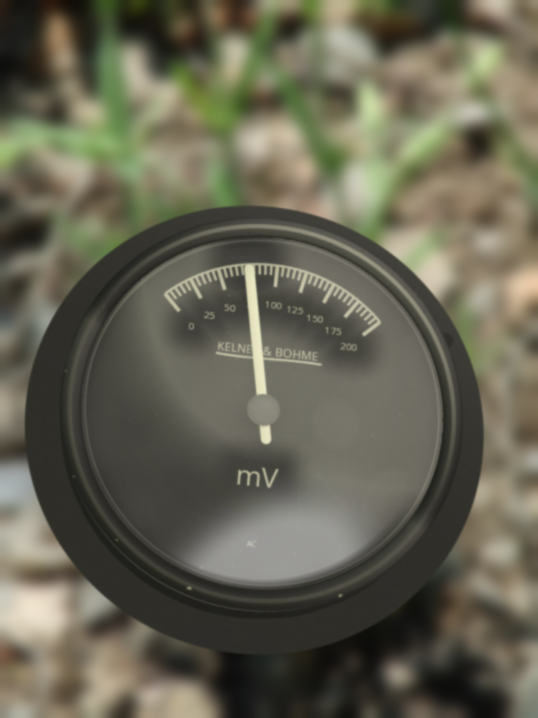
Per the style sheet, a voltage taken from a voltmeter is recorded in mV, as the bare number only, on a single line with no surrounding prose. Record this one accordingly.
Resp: 75
